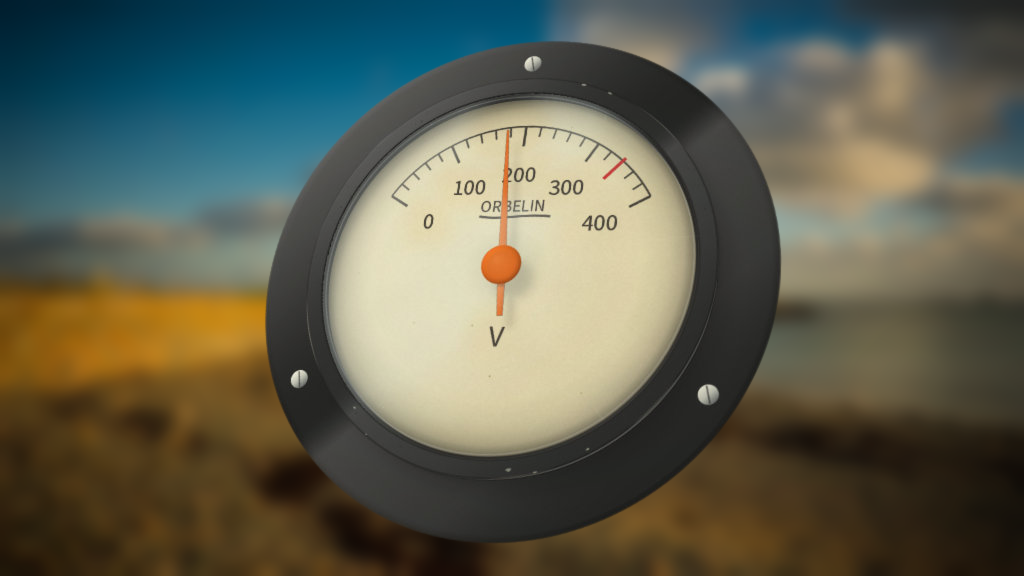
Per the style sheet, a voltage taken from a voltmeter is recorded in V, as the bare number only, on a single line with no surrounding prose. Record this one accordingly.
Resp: 180
